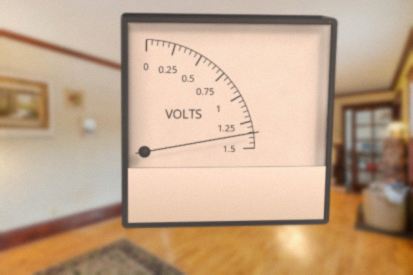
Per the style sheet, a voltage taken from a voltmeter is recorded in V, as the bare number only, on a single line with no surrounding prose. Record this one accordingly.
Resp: 1.35
